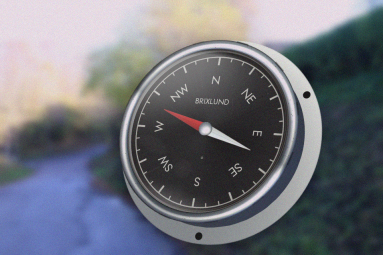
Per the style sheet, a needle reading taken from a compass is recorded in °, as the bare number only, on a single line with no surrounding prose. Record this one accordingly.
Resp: 290
